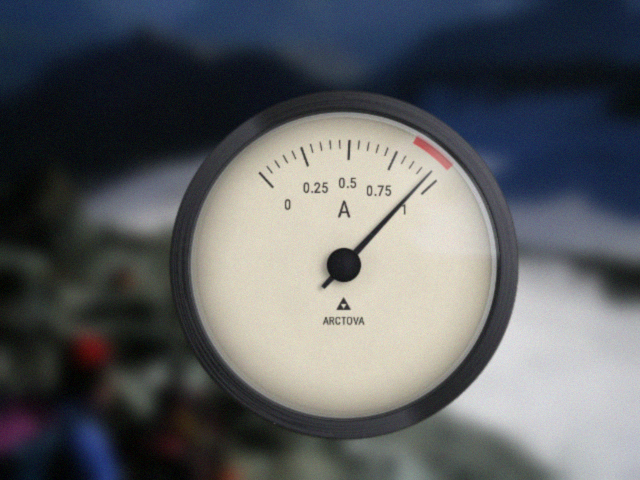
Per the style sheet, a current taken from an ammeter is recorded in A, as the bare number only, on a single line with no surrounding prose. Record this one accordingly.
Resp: 0.95
